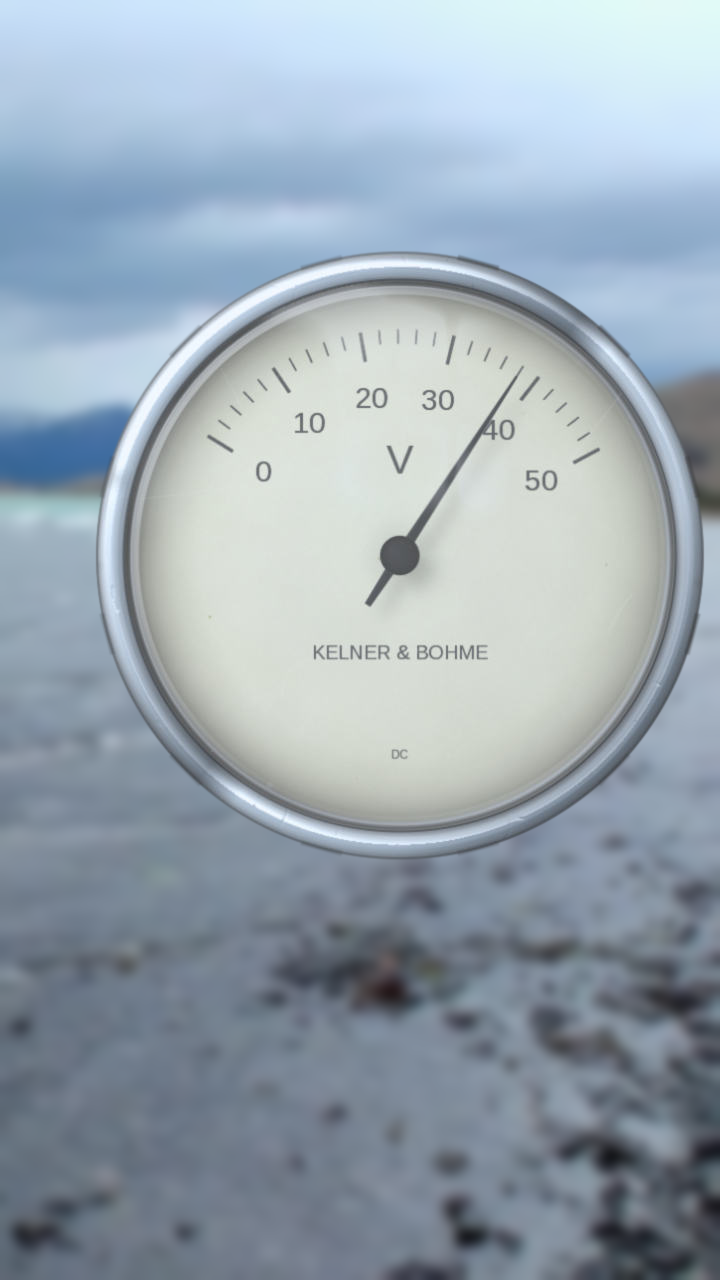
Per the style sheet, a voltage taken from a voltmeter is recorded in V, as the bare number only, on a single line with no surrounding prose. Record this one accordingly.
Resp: 38
